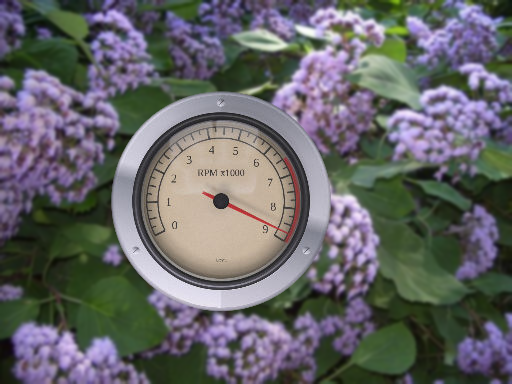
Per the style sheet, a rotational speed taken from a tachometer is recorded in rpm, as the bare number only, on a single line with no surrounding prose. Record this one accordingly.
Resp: 8750
